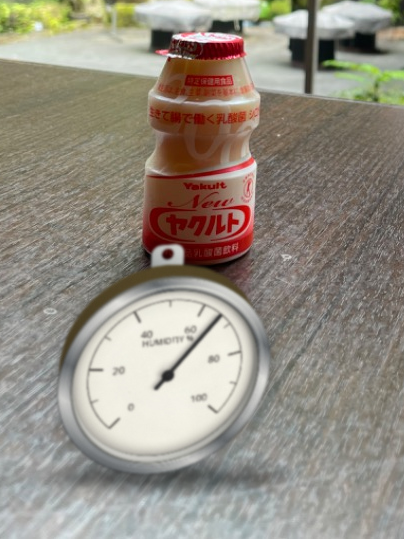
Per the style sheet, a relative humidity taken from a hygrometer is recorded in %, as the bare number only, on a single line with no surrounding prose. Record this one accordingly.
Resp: 65
